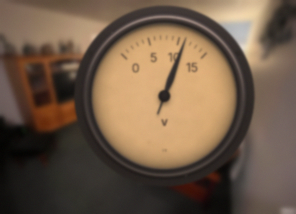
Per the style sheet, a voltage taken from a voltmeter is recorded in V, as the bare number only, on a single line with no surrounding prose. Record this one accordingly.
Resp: 11
